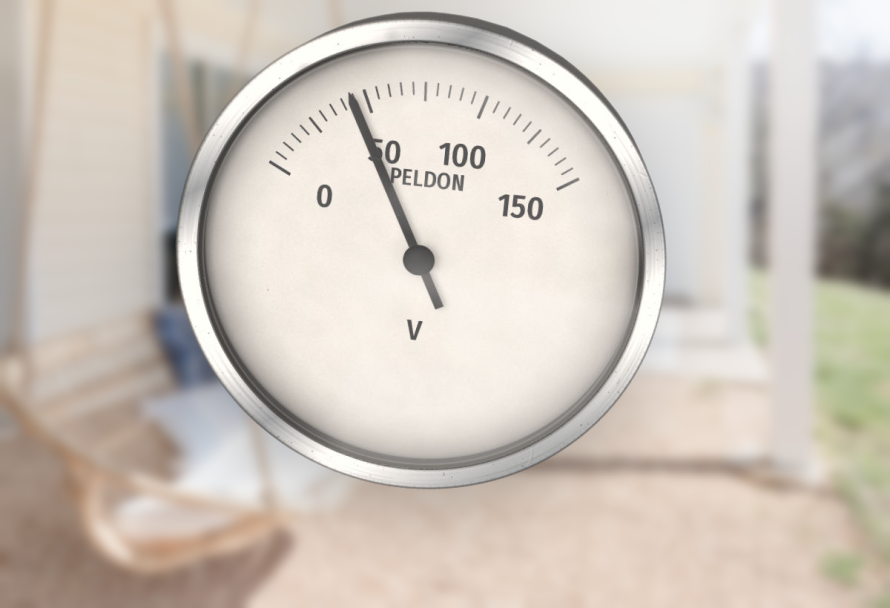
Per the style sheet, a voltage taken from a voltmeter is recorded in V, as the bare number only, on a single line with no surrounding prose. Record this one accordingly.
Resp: 45
